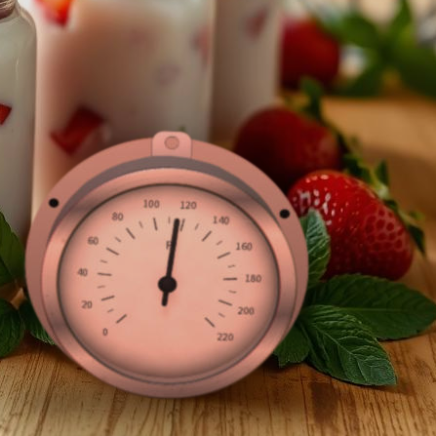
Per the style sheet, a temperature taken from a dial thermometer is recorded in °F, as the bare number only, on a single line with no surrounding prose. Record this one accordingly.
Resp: 115
